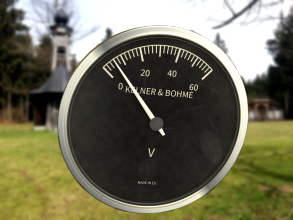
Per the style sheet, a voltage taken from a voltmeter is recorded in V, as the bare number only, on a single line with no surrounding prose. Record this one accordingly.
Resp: 6
